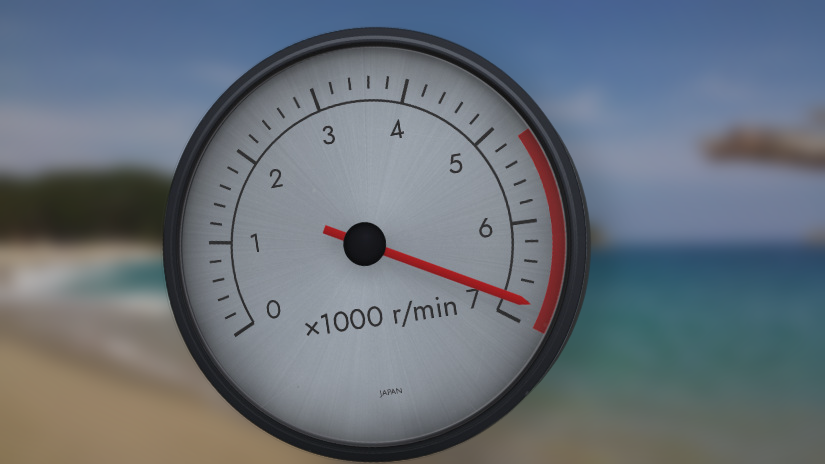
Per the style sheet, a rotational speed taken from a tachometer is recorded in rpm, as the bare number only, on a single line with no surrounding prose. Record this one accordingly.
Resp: 6800
